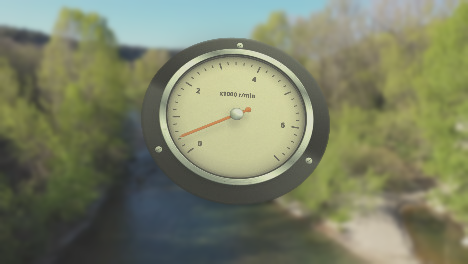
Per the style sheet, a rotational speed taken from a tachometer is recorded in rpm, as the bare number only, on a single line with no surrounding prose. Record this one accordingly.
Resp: 400
